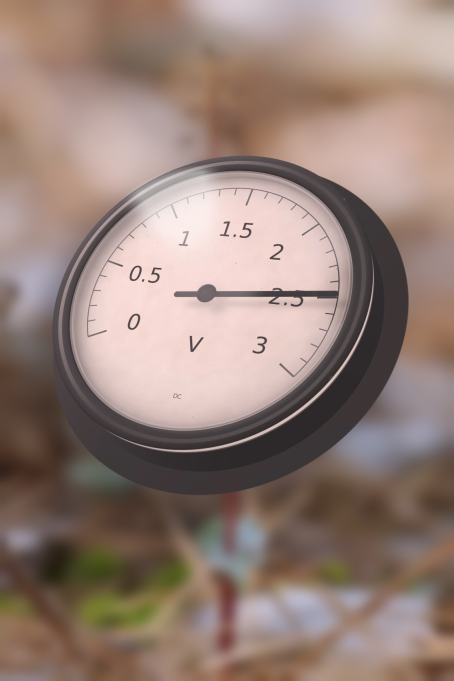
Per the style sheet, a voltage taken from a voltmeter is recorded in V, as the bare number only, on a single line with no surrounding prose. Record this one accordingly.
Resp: 2.5
